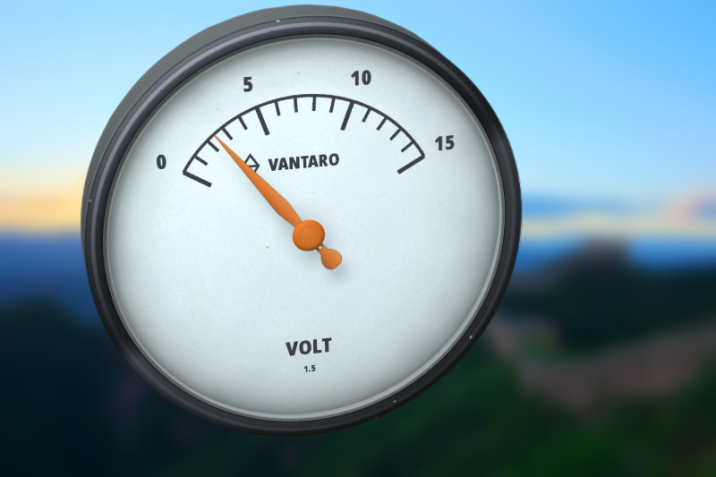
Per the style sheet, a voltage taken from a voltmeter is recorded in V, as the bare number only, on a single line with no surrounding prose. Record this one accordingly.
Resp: 2.5
